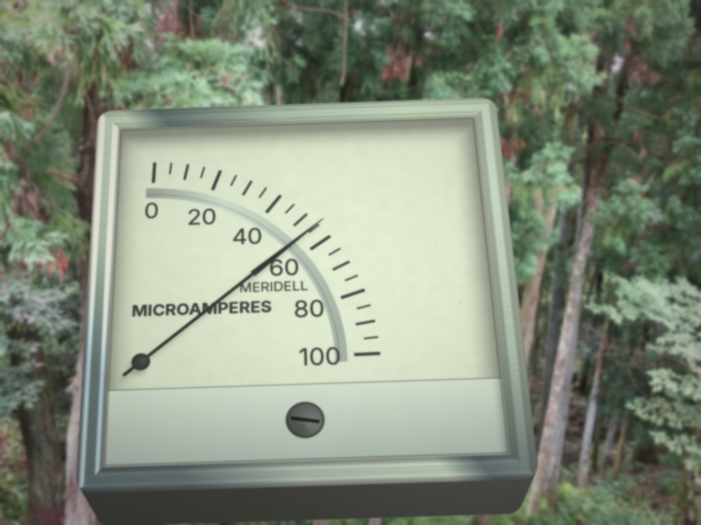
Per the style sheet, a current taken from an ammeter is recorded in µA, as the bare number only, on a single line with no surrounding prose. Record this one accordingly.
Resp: 55
